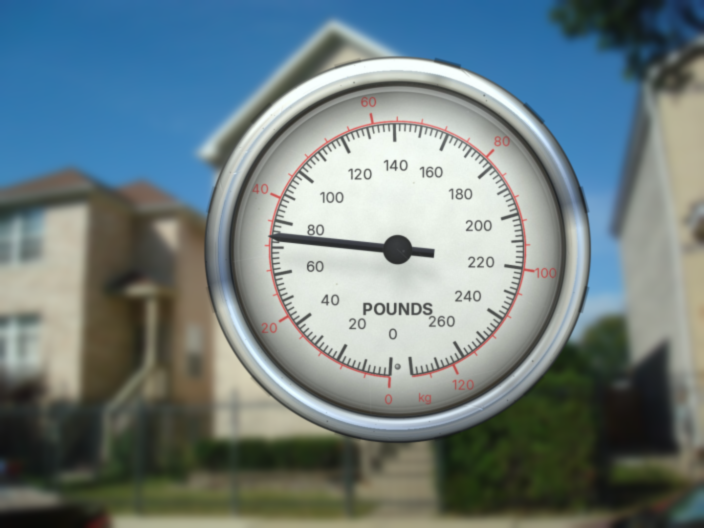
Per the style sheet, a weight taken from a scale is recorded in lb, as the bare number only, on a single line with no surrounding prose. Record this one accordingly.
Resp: 74
